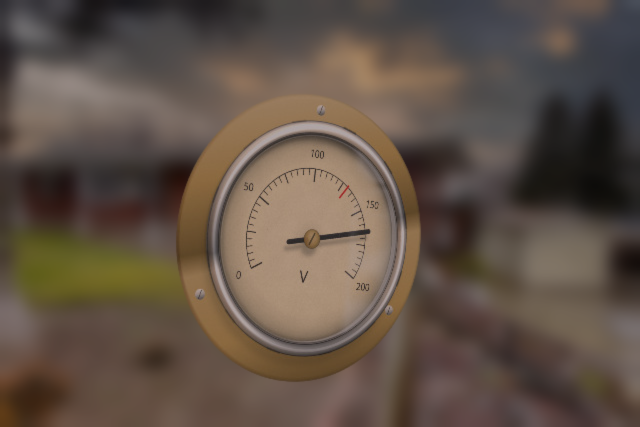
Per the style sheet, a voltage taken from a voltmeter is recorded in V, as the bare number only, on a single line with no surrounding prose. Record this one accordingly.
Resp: 165
